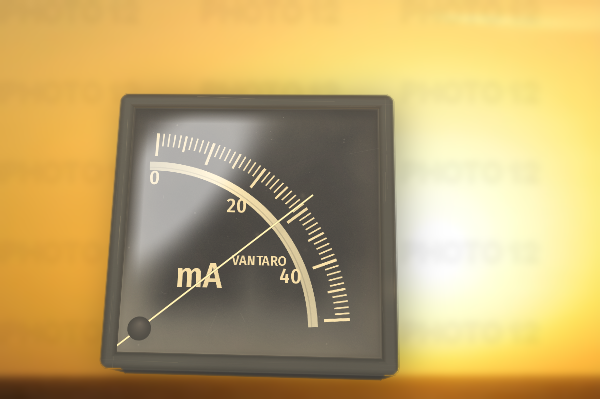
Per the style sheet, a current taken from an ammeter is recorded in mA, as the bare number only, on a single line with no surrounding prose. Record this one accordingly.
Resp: 29
